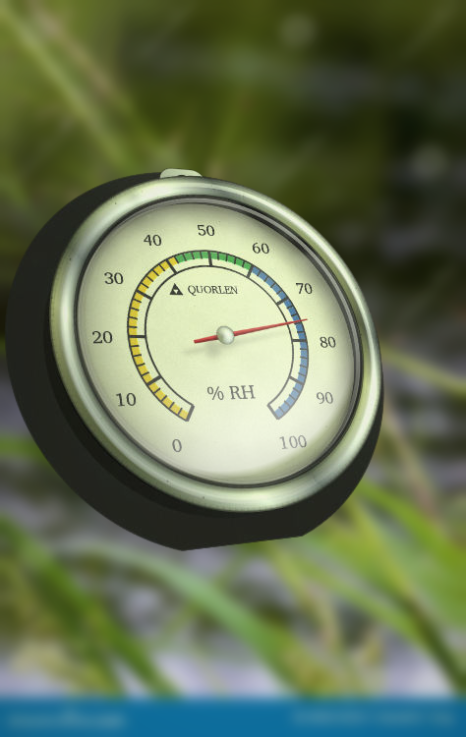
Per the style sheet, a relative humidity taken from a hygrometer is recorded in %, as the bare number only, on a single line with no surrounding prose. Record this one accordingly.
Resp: 76
